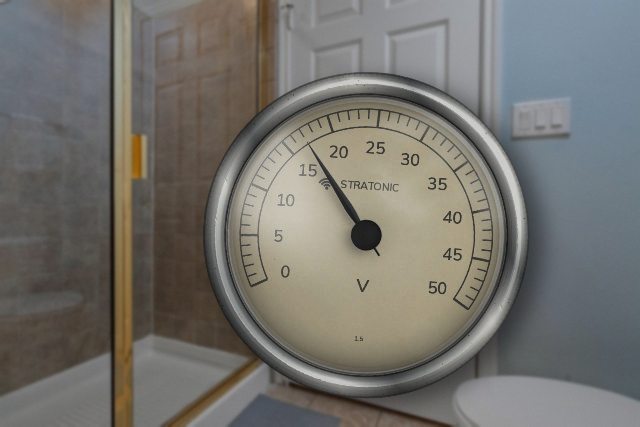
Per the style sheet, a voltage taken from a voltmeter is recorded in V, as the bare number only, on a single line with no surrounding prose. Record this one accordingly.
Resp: 17
